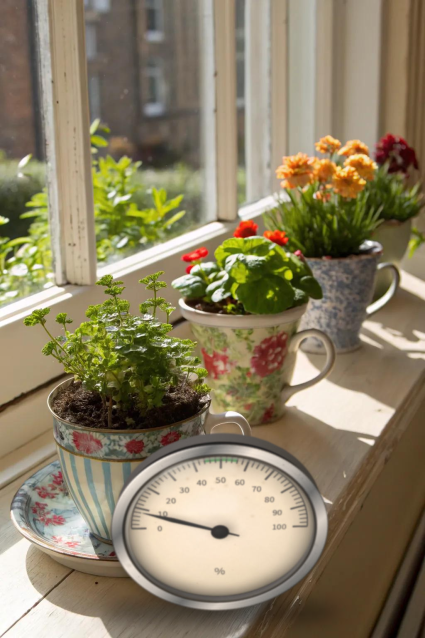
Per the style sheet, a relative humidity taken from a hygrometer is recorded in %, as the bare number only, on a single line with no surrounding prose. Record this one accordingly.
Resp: 10
